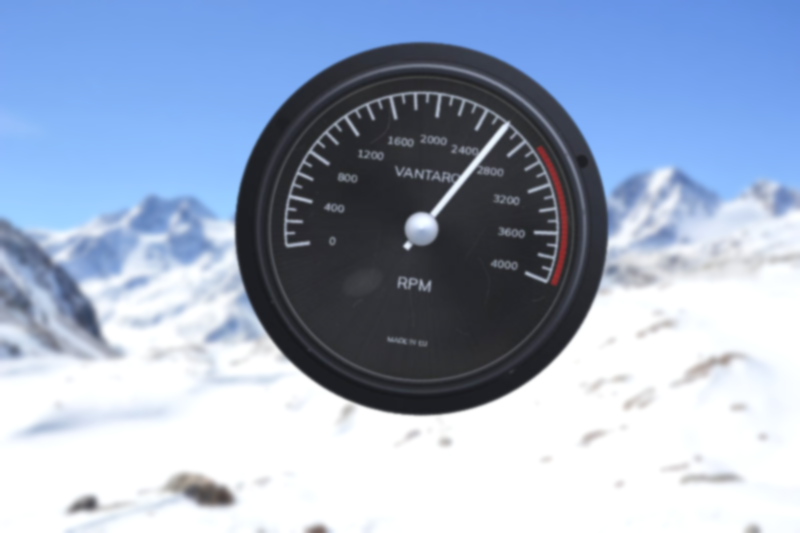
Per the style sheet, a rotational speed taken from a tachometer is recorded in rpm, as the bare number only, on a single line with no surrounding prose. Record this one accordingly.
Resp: 2600
